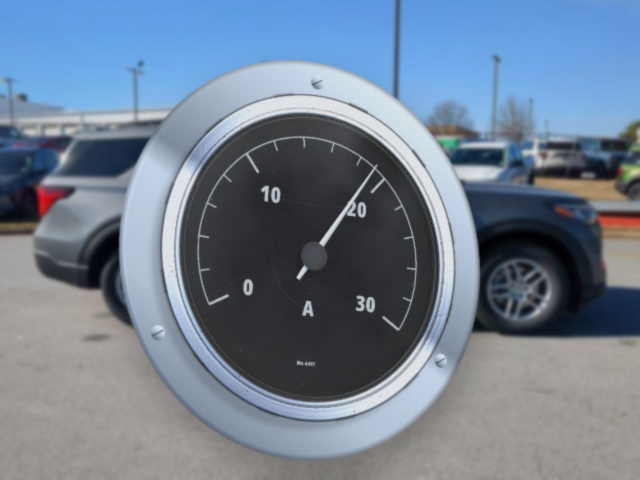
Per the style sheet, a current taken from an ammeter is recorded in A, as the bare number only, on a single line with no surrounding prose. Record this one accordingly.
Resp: 19
